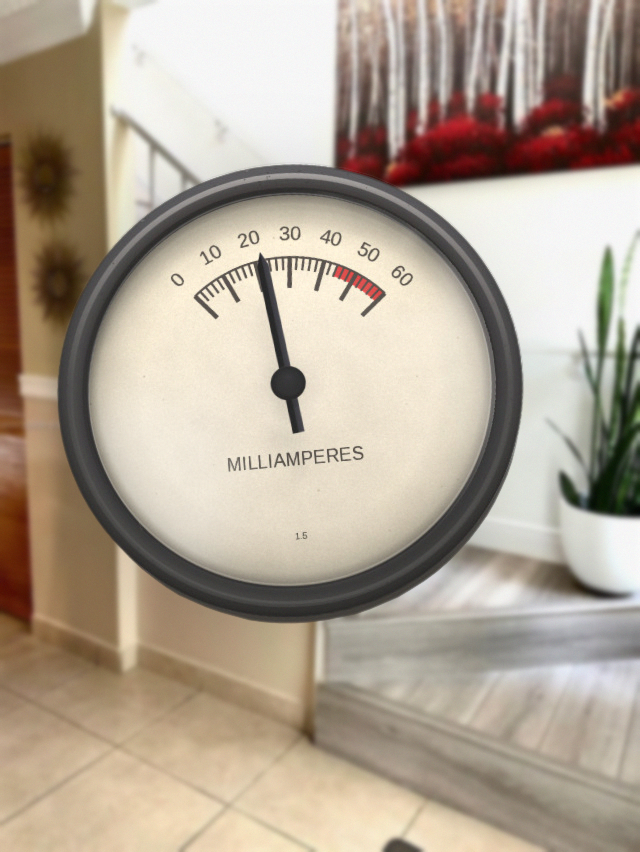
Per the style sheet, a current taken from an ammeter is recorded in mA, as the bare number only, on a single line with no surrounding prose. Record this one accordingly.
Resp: 22
